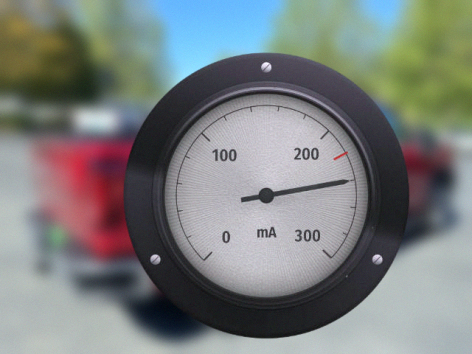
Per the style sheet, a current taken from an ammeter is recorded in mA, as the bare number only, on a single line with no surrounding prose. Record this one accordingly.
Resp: 240
